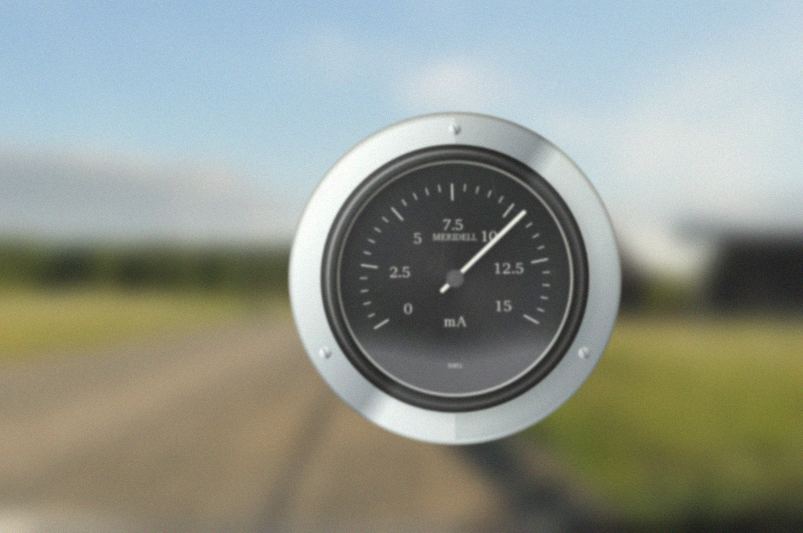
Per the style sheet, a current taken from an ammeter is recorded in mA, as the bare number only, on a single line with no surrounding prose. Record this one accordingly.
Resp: 10.5
